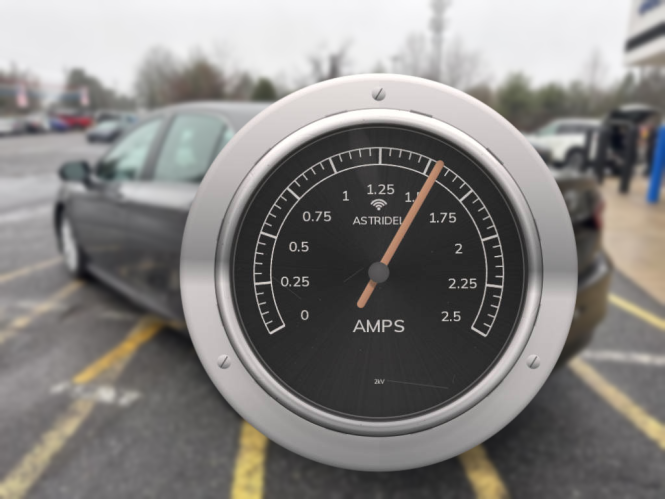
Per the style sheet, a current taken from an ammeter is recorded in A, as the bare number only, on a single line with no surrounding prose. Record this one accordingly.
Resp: 1.55
